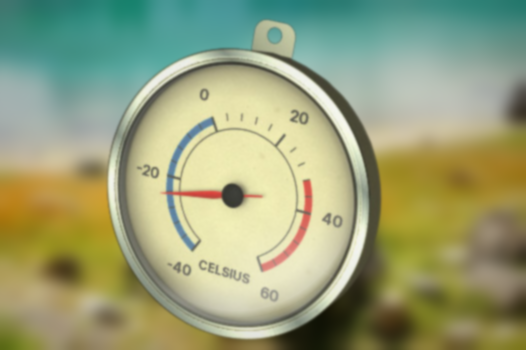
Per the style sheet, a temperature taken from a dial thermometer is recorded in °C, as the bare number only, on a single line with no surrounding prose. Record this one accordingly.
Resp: -24
